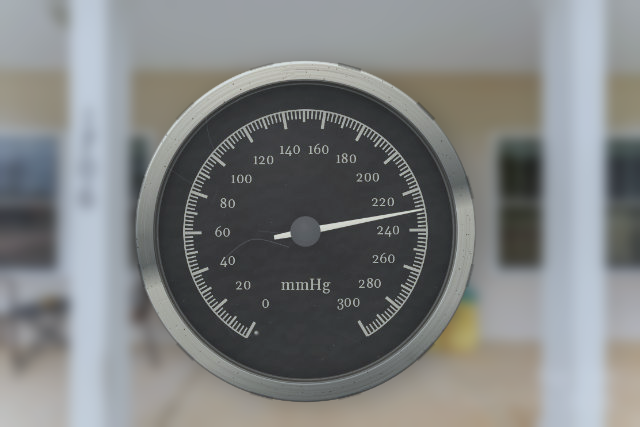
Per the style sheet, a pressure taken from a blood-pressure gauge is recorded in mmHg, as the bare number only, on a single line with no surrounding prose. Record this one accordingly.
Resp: 230
